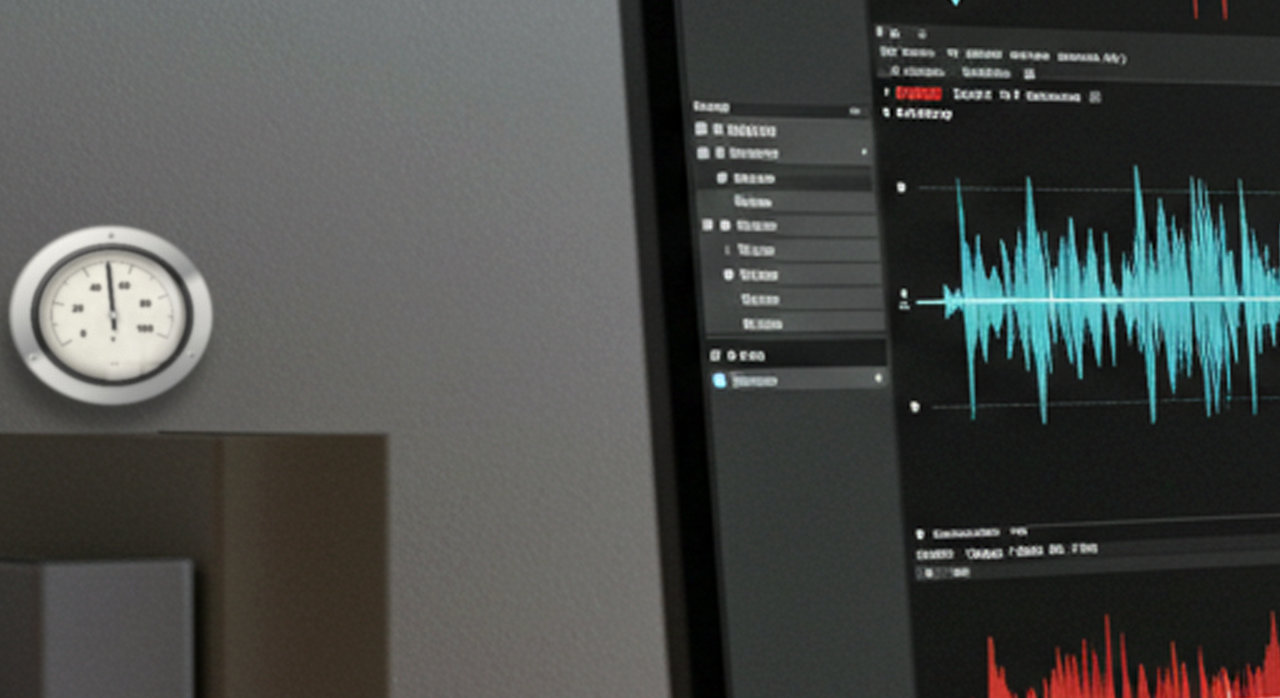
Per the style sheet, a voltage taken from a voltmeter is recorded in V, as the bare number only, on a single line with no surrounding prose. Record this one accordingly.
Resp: 50
